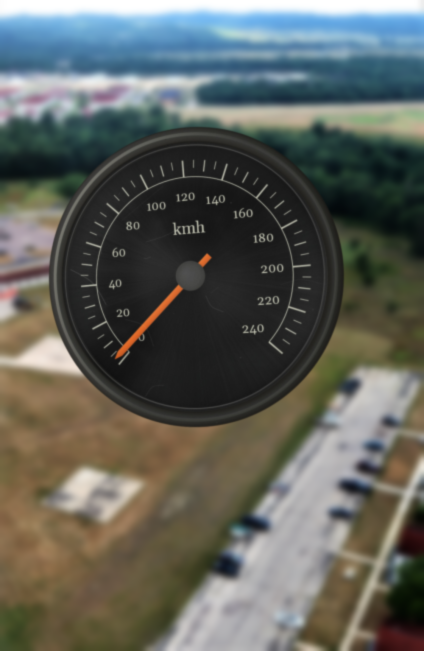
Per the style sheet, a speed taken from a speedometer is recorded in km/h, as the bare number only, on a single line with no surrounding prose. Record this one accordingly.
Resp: 2.5
